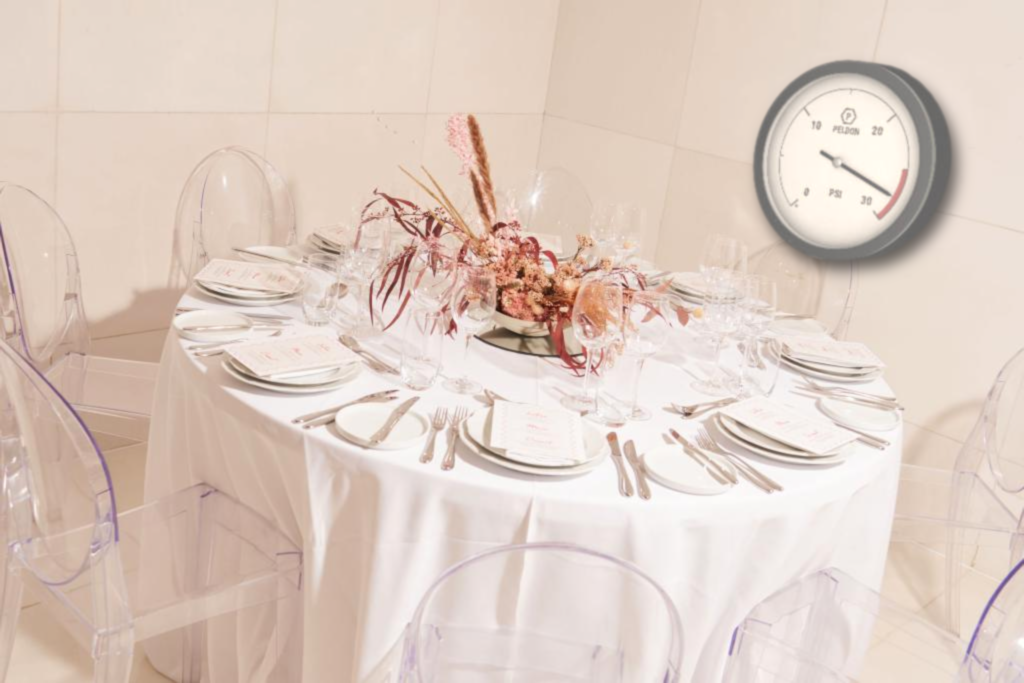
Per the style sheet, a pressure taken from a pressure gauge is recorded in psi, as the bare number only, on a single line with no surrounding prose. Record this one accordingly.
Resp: 27.5
